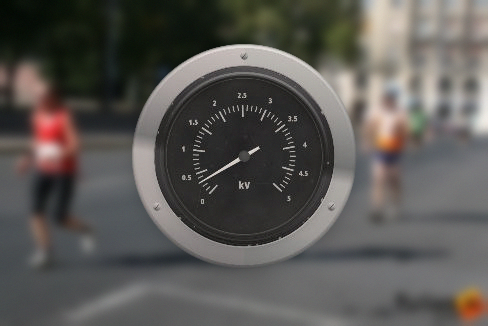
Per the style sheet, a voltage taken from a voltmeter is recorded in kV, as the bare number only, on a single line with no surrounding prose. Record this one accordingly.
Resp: 0.3
